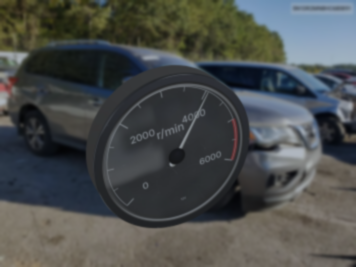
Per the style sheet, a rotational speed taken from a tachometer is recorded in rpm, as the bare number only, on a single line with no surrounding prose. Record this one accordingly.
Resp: 4000
